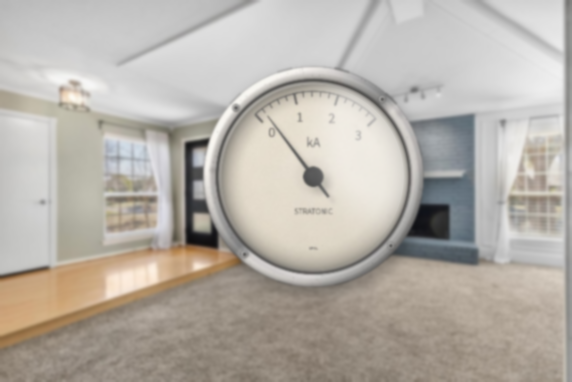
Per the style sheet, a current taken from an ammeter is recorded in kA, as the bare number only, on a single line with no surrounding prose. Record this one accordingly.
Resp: 0.2
